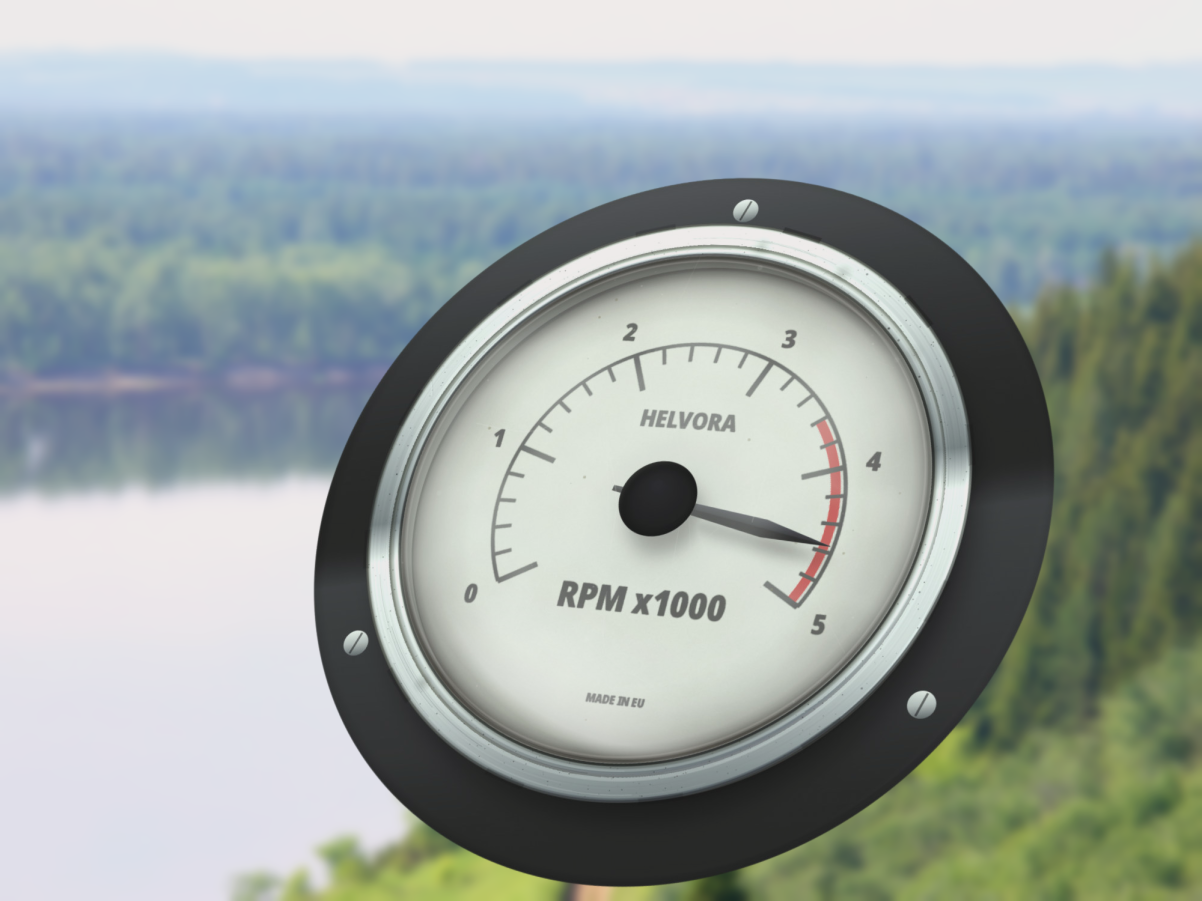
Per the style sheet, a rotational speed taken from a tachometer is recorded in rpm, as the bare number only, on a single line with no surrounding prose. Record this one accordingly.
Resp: 4600
